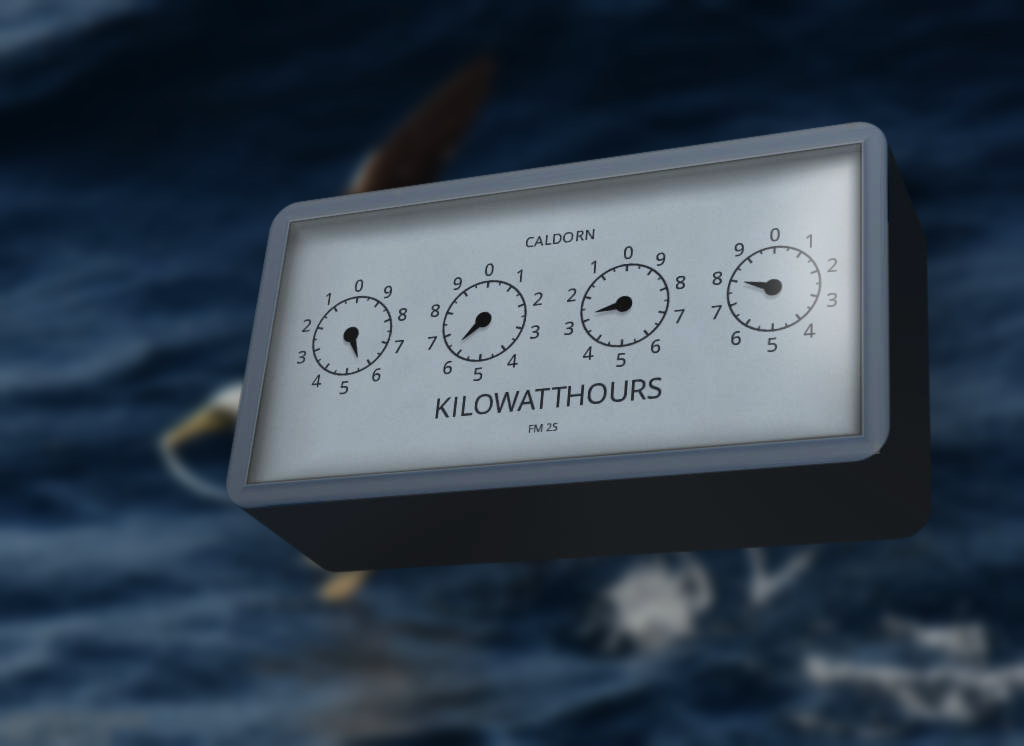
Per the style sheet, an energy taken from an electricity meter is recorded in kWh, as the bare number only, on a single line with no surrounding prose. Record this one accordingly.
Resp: 5628
